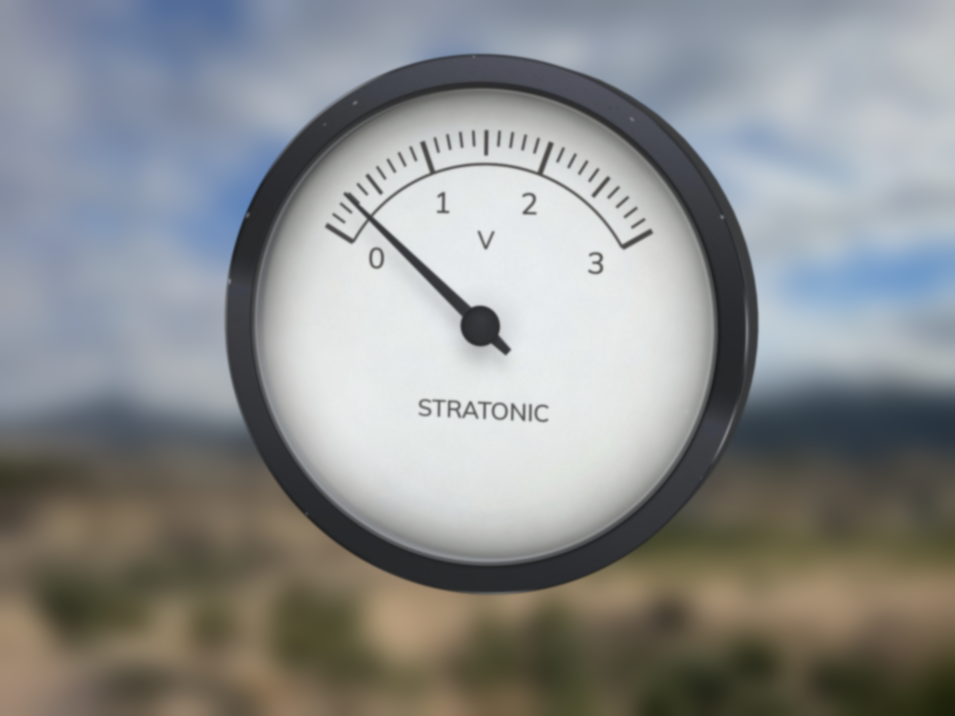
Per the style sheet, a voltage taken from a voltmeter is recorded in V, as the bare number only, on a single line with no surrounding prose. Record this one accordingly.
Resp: 0.3
